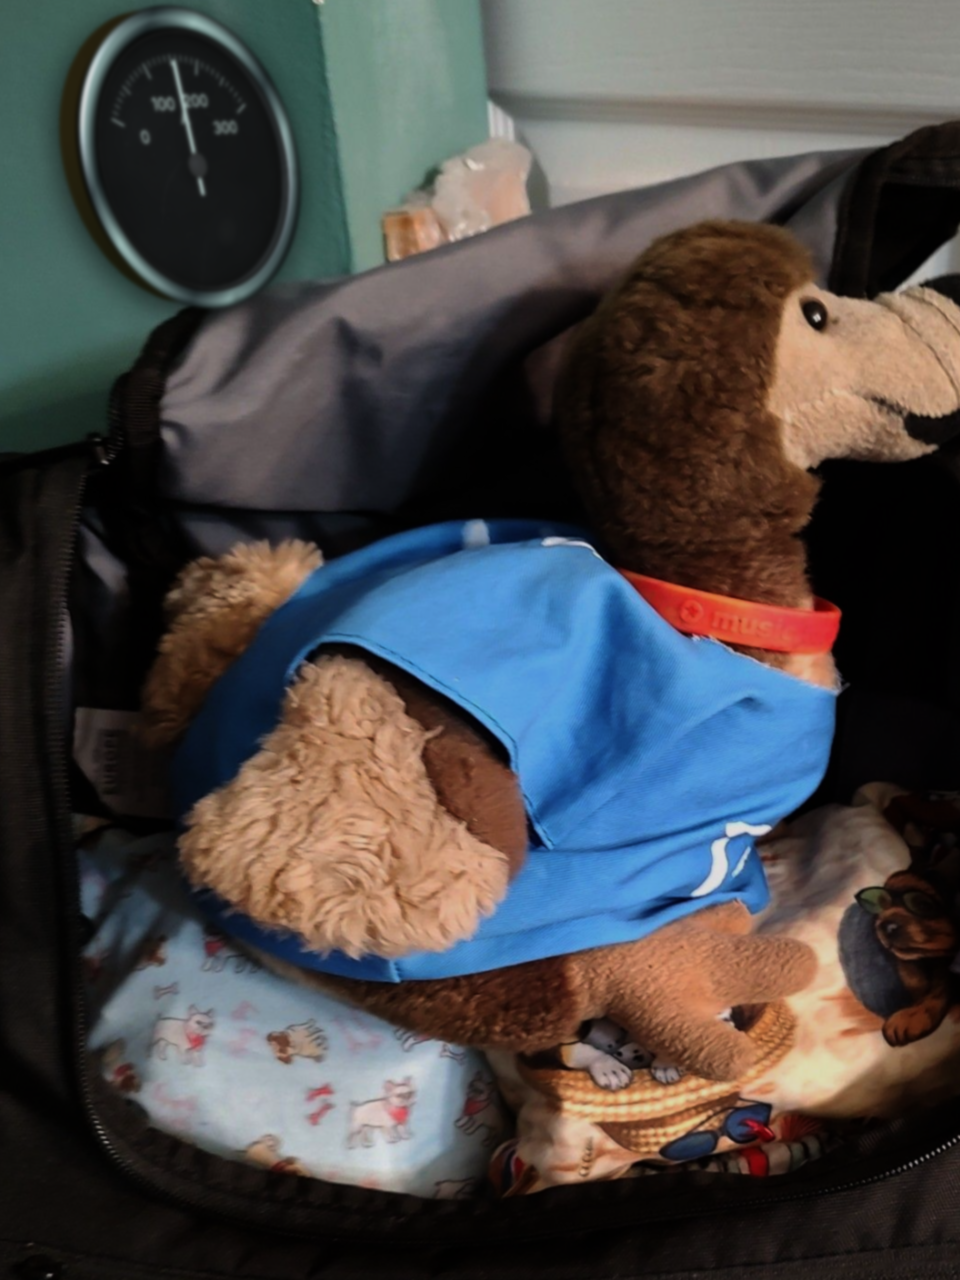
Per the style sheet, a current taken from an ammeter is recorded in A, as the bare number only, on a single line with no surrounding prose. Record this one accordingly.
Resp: 150
